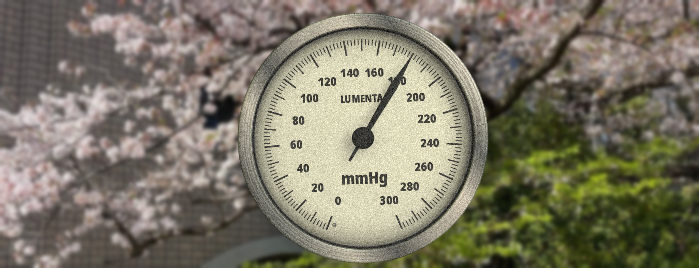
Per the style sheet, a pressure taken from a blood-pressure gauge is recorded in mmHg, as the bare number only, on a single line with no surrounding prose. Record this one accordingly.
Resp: 180
